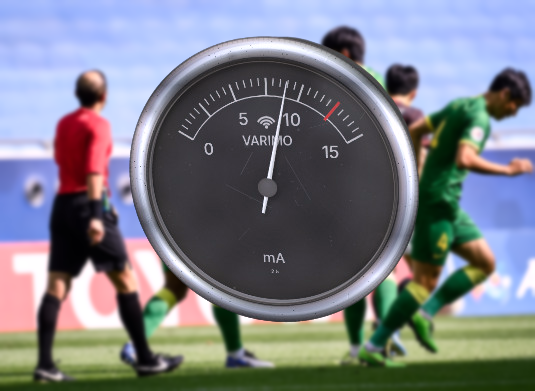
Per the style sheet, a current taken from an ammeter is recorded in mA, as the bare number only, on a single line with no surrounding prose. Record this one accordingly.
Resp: 9
